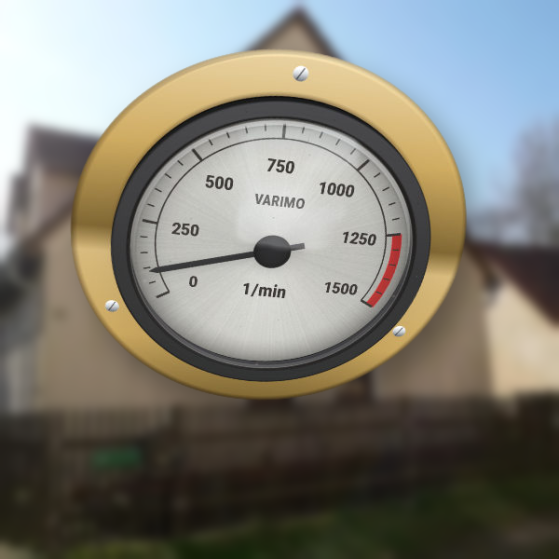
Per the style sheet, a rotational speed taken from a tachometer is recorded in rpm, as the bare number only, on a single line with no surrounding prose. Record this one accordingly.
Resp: 100
